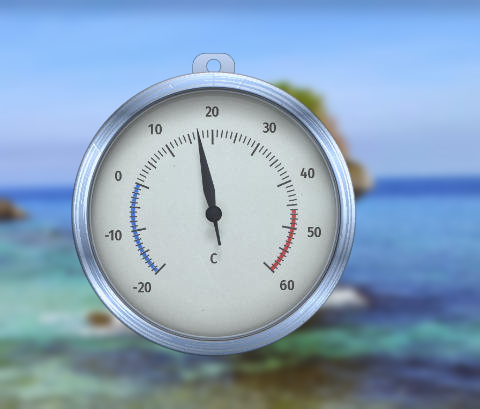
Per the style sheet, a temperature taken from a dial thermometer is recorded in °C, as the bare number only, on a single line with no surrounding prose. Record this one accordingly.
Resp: 17
